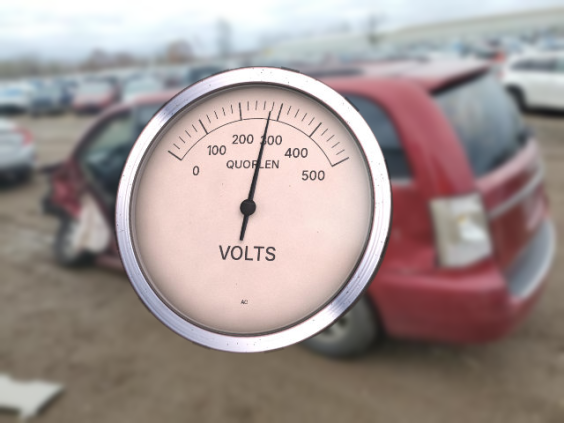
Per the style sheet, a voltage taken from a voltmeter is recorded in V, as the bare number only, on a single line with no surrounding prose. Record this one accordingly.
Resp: 280
